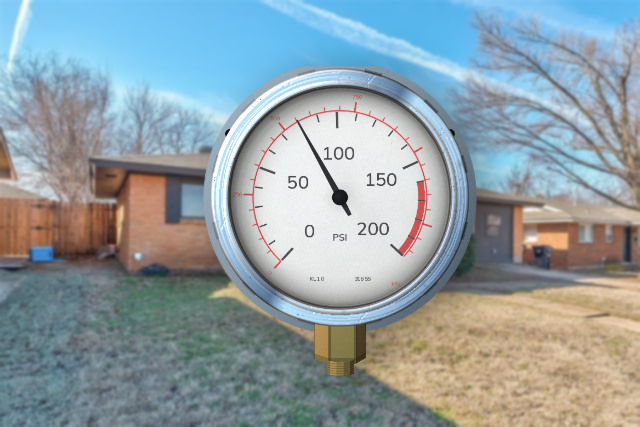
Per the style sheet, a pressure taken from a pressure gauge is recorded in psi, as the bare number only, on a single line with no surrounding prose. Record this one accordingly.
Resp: 80
